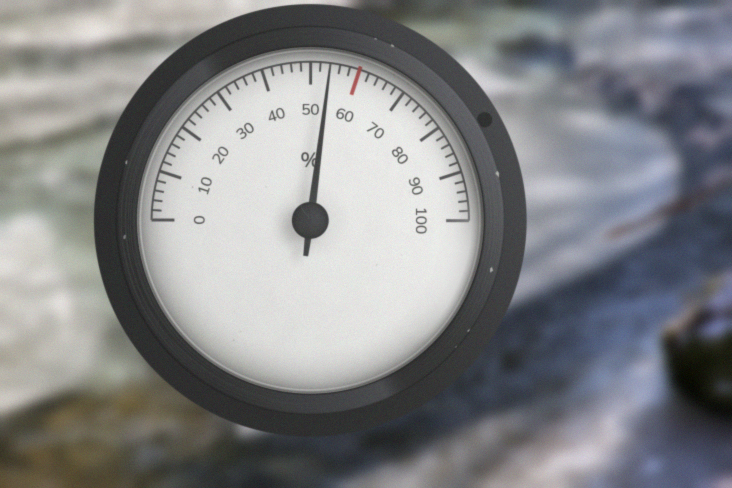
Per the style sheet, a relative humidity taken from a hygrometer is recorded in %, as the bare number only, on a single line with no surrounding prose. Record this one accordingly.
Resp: 54
